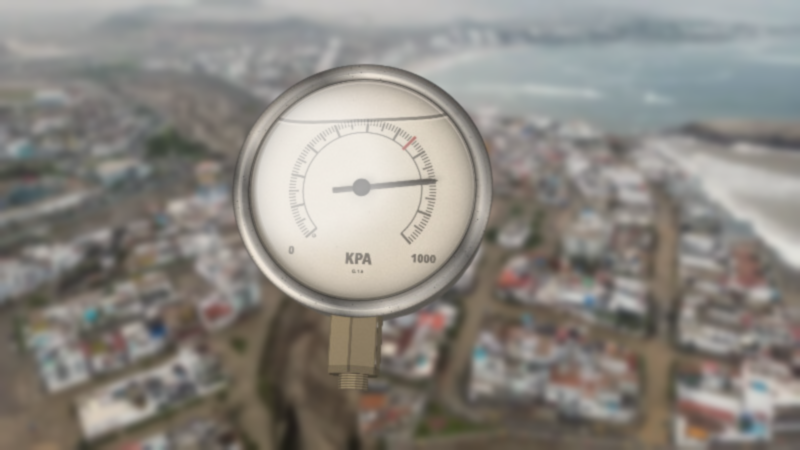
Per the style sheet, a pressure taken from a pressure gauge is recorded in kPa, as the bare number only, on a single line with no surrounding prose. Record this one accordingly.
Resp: 800
